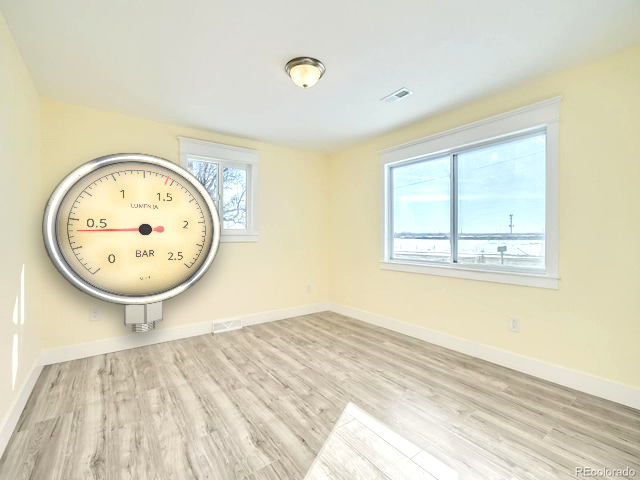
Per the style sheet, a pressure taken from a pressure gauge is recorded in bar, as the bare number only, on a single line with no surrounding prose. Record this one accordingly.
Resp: 0.4
